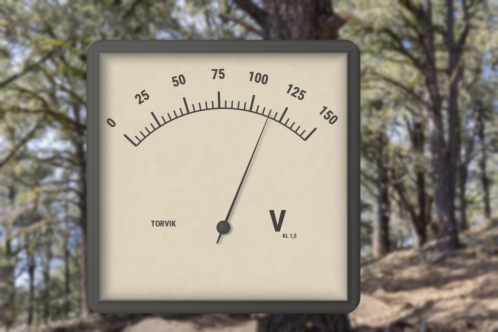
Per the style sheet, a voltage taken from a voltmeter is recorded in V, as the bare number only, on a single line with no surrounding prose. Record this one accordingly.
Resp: 115
